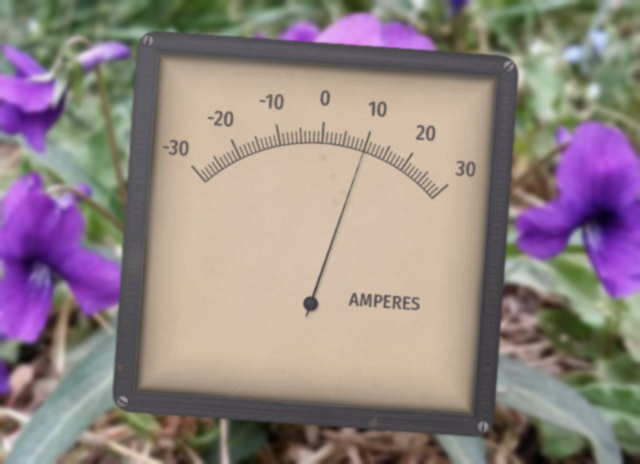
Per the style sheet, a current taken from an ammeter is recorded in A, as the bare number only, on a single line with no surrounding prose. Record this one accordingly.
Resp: 10
